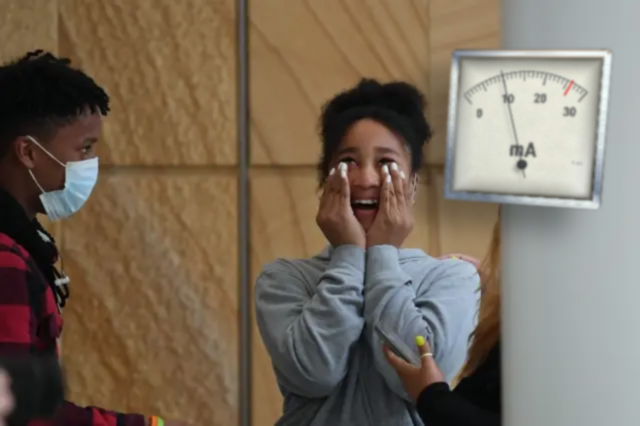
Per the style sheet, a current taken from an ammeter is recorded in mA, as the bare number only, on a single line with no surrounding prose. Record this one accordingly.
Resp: 10
